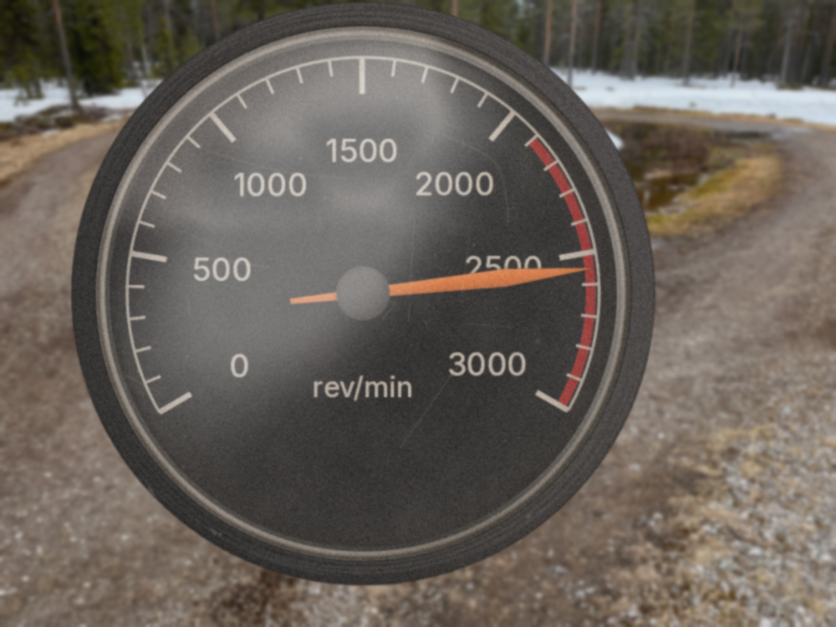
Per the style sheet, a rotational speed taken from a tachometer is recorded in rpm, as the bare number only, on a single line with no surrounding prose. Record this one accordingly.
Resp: 2550
